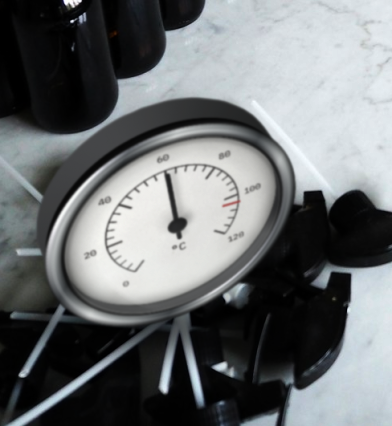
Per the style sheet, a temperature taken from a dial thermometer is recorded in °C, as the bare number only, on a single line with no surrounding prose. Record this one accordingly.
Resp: 60
